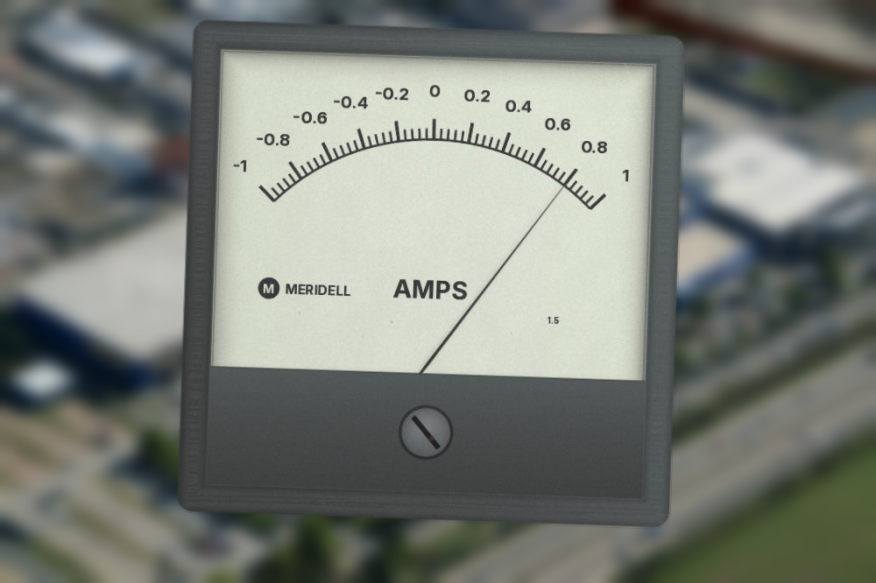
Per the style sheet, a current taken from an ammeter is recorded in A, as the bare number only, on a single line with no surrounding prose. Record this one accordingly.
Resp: 0.8
